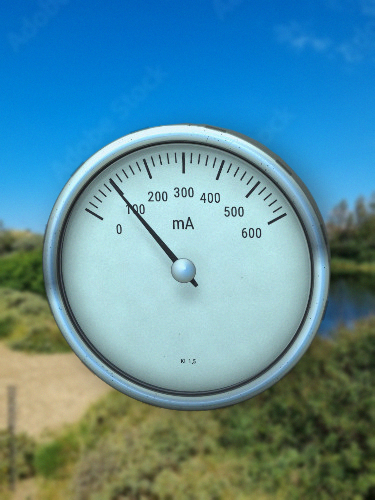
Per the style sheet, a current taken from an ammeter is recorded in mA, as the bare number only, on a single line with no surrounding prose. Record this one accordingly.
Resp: 100
